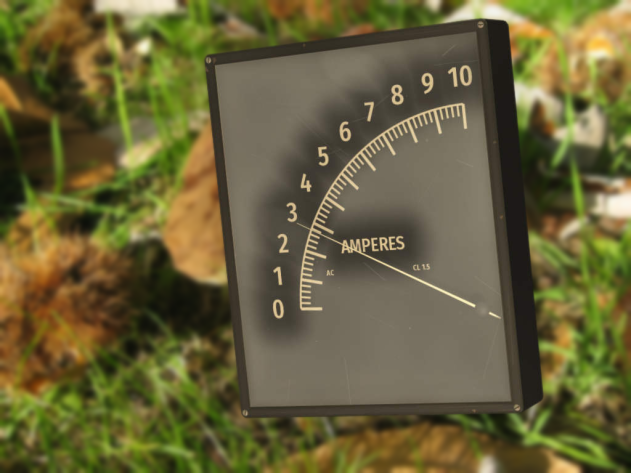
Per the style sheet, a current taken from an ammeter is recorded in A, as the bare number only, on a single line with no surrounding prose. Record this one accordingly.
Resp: 2.8
